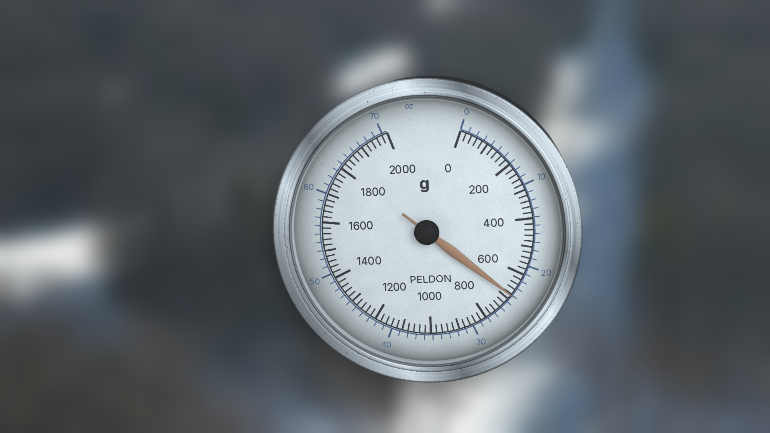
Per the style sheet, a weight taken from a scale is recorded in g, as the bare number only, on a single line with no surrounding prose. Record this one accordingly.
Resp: 680
